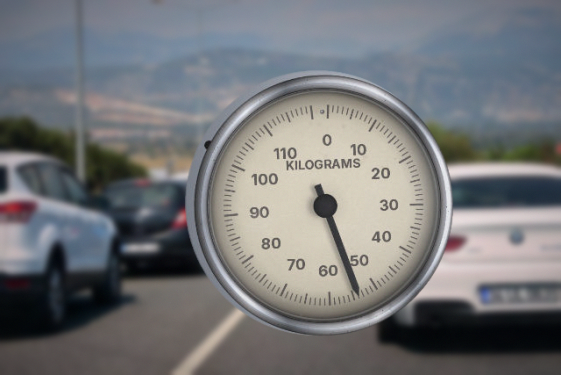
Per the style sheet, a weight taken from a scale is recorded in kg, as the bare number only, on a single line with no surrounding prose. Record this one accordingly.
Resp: 54
